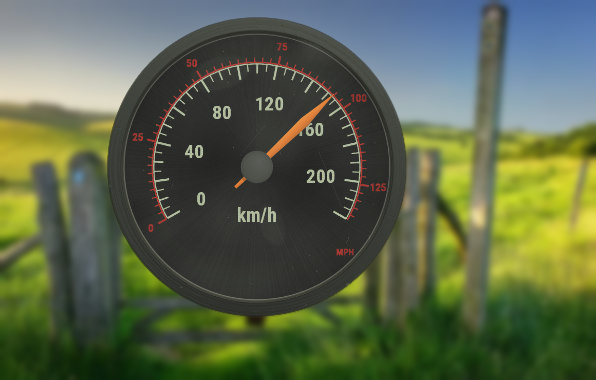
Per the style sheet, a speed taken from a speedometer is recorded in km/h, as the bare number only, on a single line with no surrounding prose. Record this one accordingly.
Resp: 152.5
